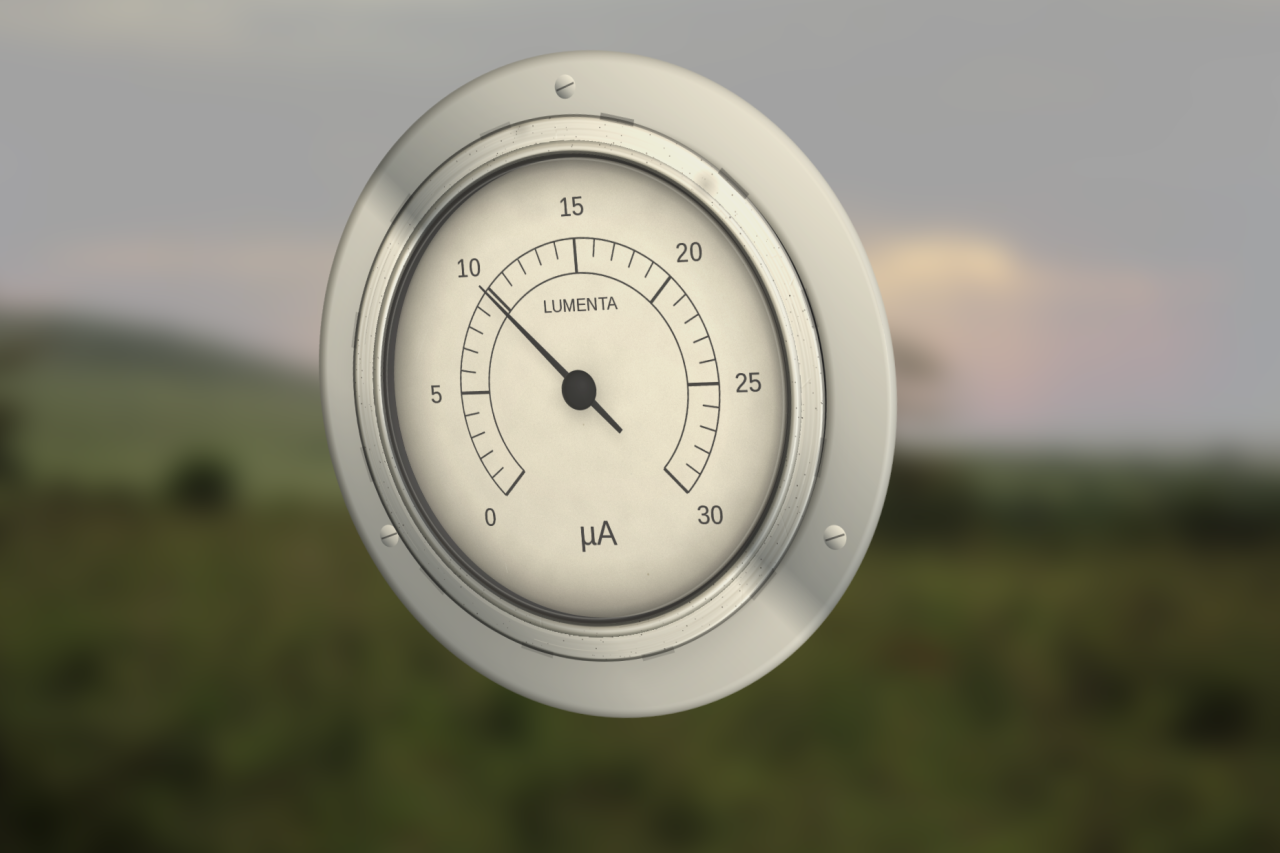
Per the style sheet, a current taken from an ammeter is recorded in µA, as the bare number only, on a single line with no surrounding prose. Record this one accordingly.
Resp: 10
